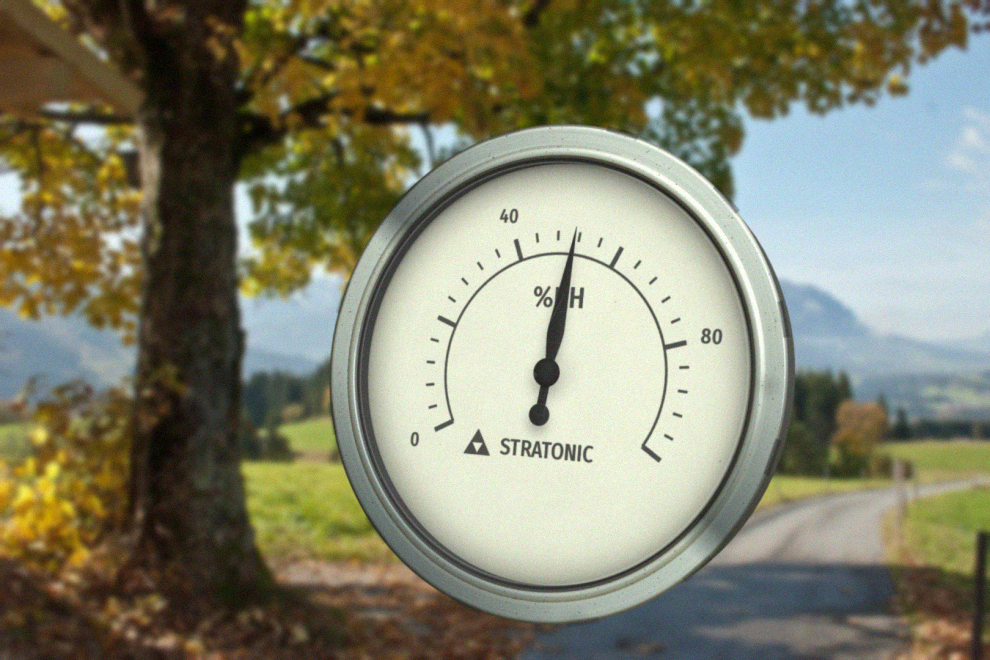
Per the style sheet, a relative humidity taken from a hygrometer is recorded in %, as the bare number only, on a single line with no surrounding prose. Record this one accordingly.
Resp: 52
